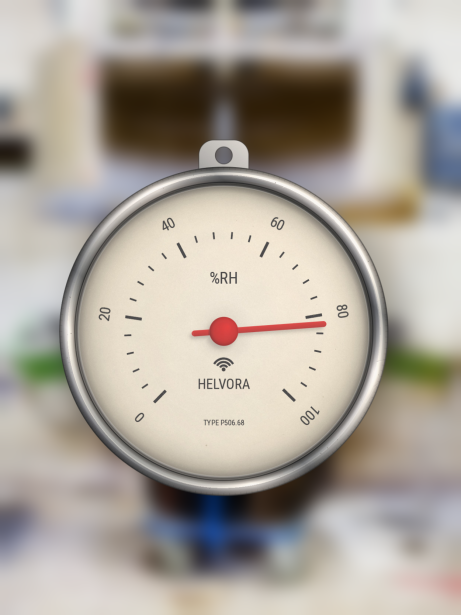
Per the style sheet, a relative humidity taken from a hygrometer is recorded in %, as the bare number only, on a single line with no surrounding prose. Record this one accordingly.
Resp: 82
